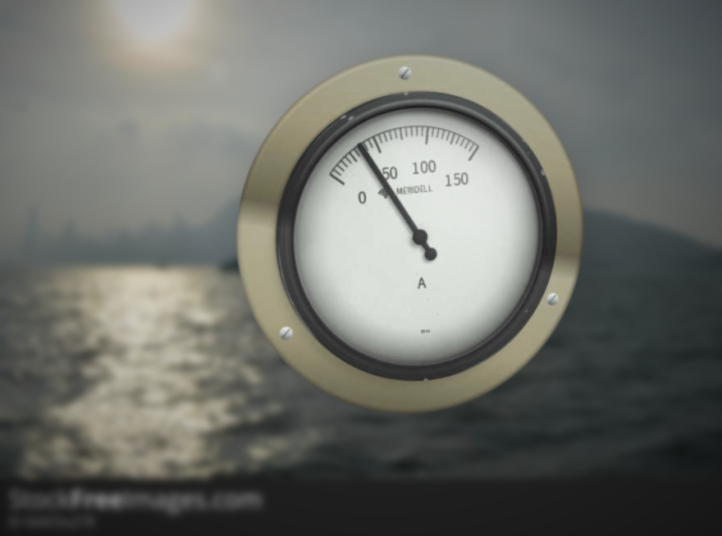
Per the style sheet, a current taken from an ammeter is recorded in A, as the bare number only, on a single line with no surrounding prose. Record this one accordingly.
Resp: 35
